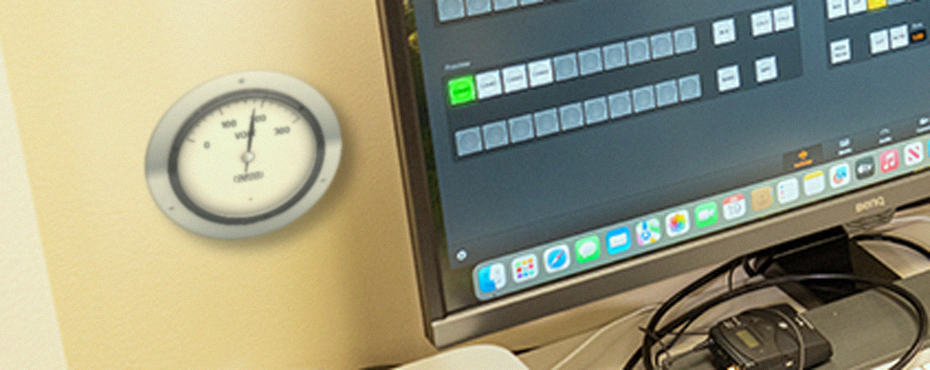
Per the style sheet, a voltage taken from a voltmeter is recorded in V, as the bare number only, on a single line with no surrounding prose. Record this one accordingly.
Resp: 180
